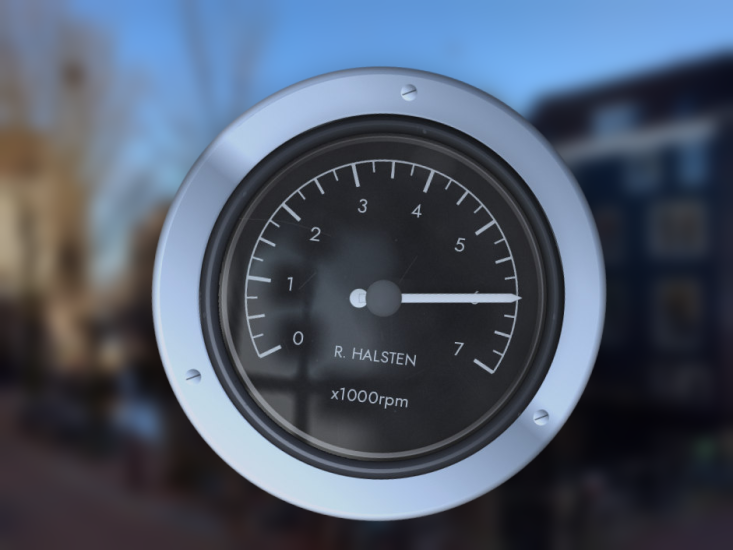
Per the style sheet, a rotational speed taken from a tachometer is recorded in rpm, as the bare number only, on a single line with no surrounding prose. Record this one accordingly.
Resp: 6000
